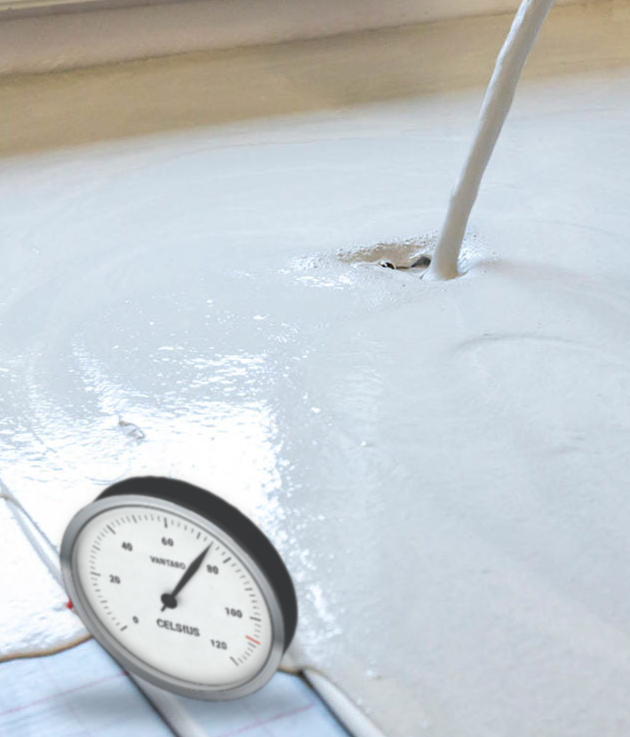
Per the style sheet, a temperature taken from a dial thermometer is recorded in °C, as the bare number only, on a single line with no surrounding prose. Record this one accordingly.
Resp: 74
